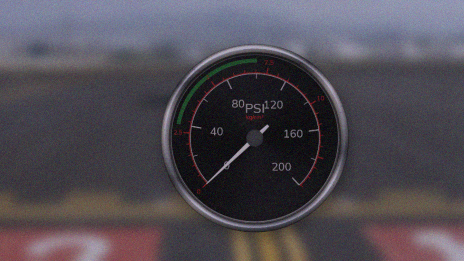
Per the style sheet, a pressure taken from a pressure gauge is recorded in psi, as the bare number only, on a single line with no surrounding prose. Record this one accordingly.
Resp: 0
